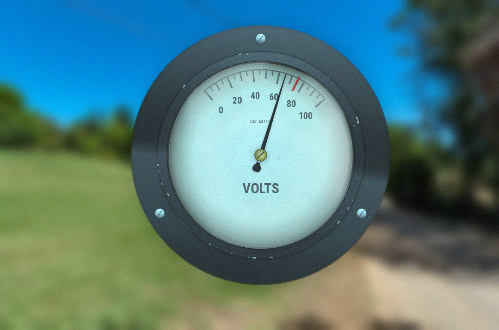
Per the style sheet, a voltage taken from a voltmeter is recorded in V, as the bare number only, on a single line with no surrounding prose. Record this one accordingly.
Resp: 65
